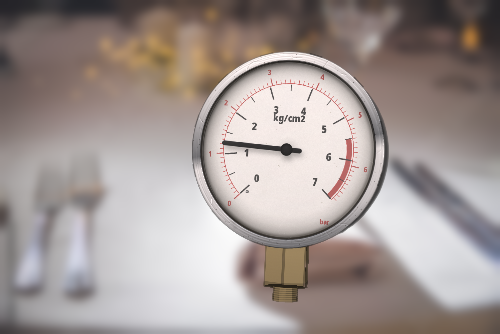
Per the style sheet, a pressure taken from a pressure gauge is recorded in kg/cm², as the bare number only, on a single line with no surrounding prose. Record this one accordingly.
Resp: 1.25
